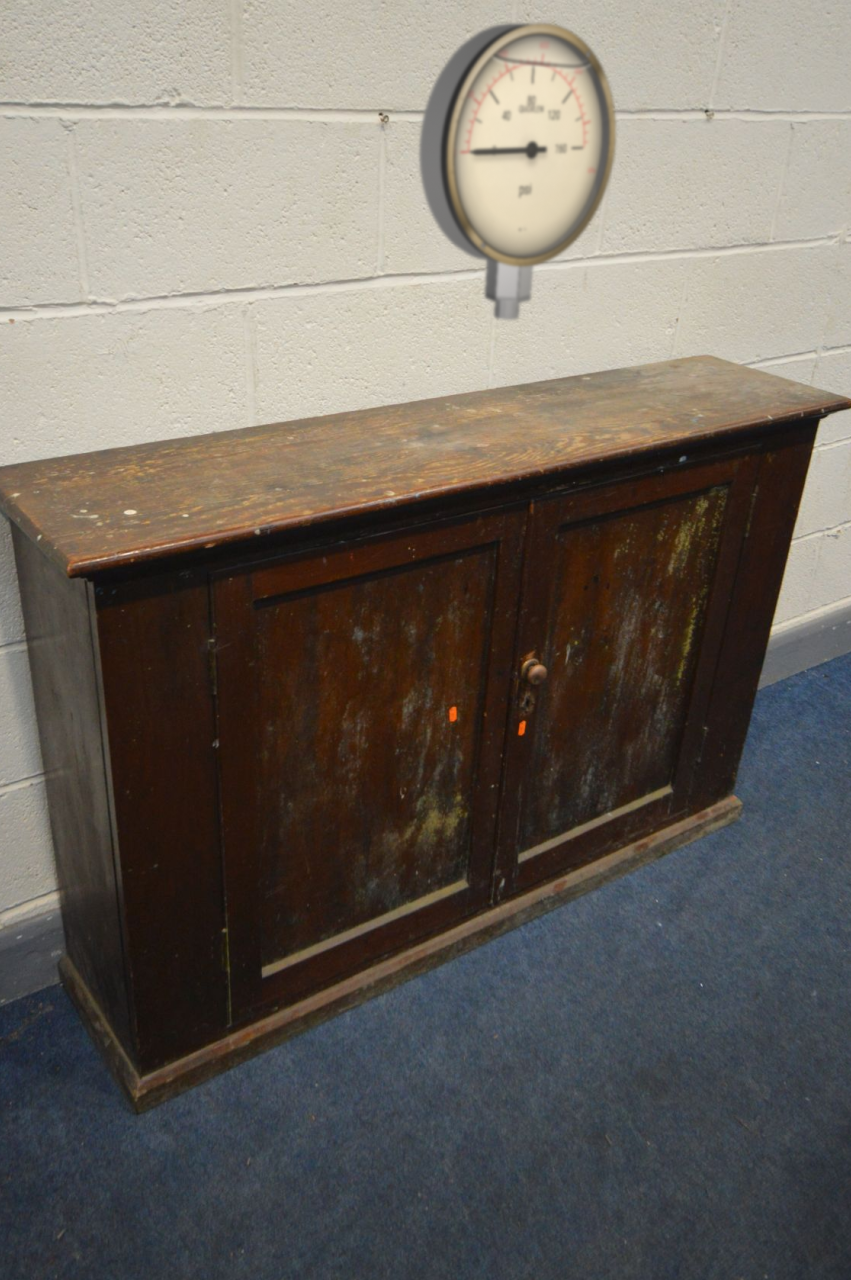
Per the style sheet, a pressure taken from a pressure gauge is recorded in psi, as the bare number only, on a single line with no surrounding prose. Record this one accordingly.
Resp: 0
